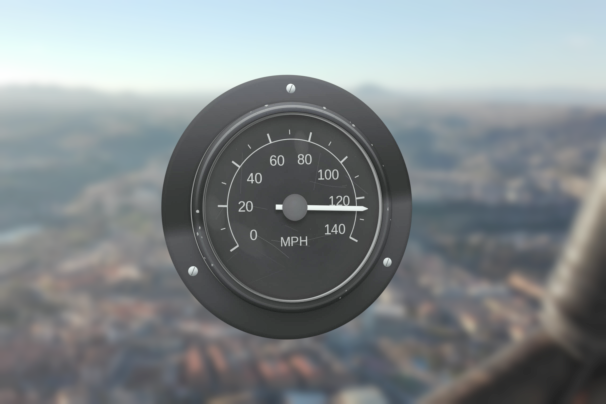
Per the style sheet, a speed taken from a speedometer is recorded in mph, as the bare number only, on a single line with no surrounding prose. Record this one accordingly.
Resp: 125
